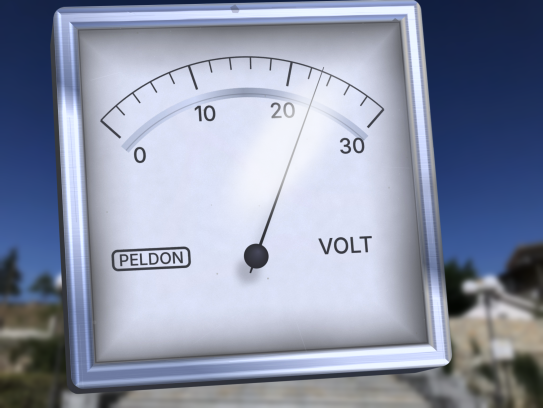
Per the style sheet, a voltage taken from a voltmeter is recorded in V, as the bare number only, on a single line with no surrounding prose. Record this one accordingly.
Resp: 23
